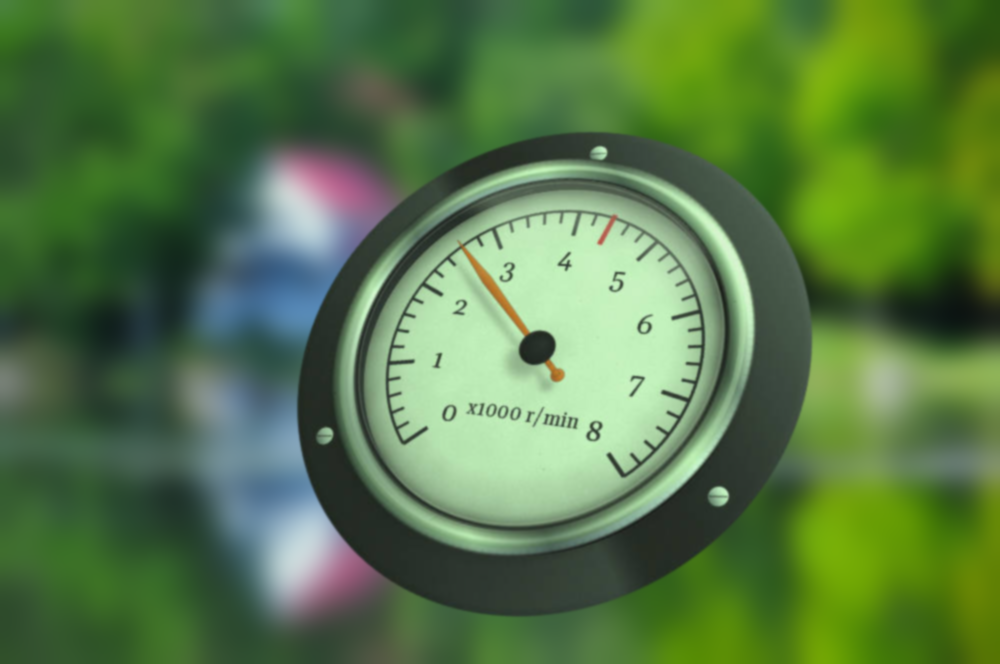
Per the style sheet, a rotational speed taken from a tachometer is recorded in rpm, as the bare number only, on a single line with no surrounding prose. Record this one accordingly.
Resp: 2600
